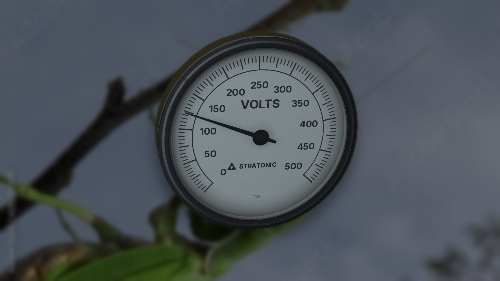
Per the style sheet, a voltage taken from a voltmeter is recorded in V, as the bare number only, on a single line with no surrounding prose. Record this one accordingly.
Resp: 125
